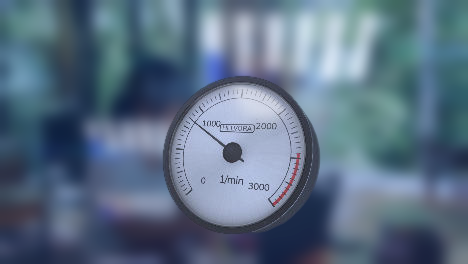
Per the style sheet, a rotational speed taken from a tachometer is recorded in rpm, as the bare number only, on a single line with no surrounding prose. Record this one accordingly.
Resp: 850
